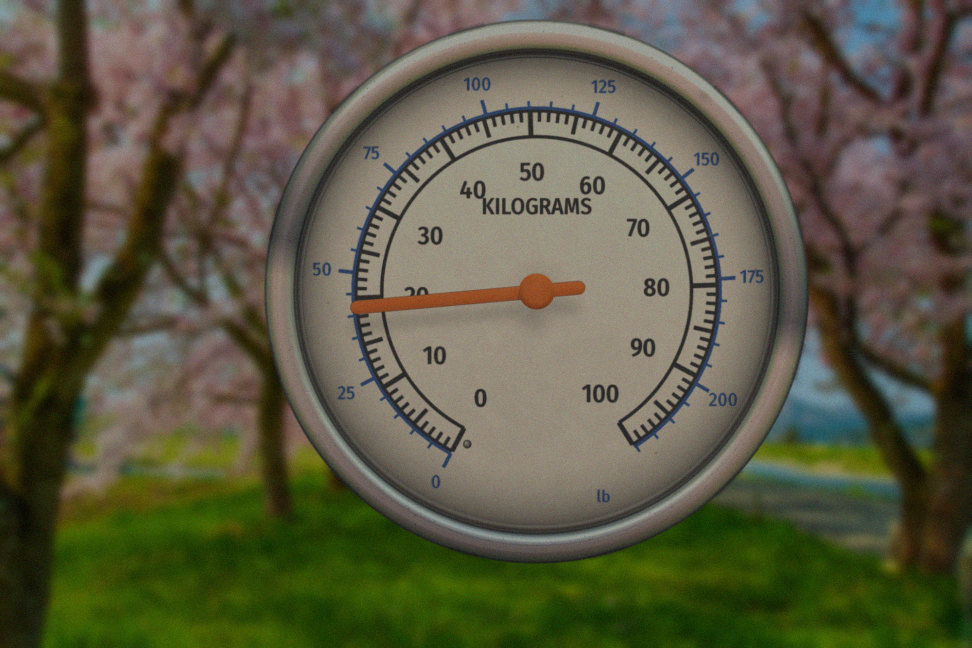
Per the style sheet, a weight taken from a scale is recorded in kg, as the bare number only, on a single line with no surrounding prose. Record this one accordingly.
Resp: 19
